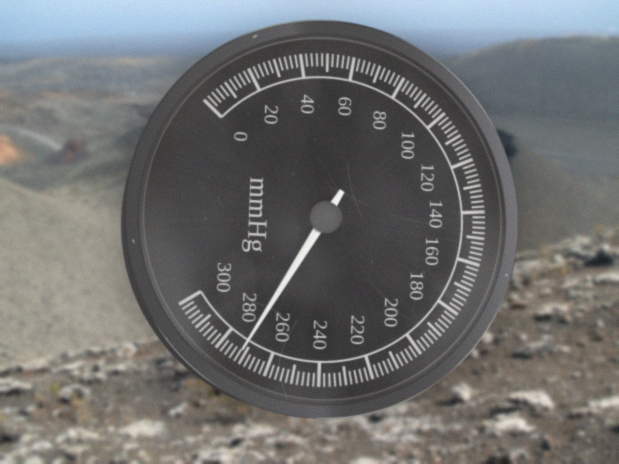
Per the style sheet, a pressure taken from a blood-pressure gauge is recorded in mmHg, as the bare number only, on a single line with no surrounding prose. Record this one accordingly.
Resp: 272
